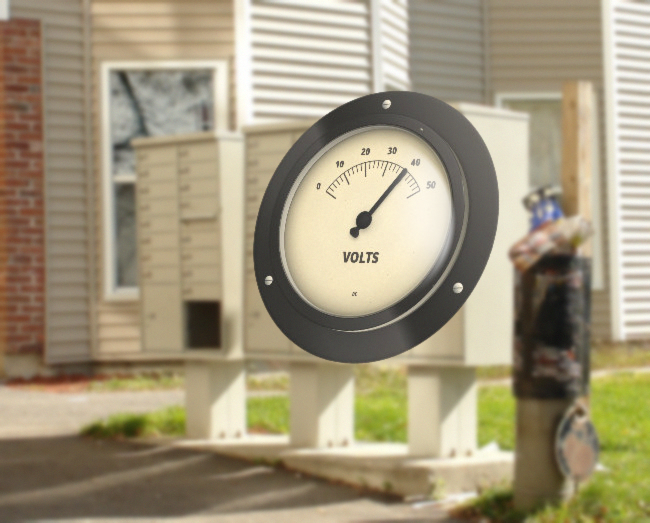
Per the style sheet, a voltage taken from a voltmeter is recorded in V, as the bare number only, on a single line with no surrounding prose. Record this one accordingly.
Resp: 40
